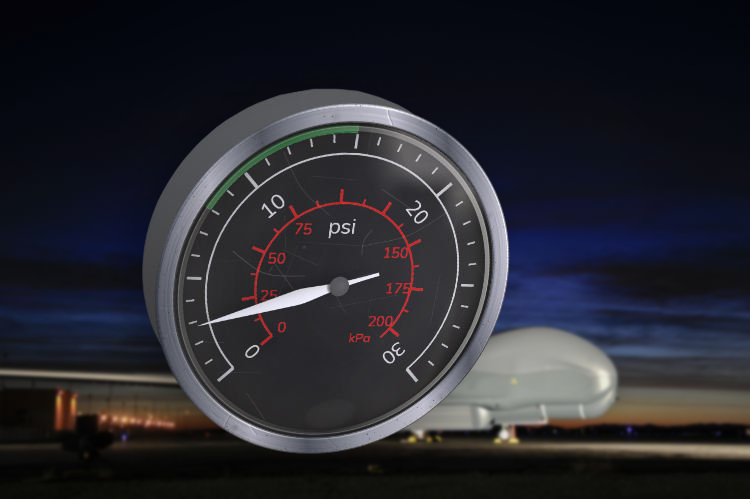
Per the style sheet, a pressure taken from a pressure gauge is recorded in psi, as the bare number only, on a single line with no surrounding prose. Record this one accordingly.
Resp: 3
